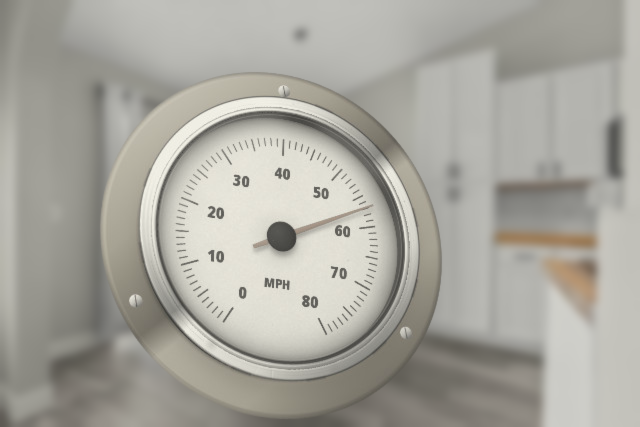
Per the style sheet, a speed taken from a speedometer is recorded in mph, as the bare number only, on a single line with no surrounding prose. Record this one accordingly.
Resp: 57
